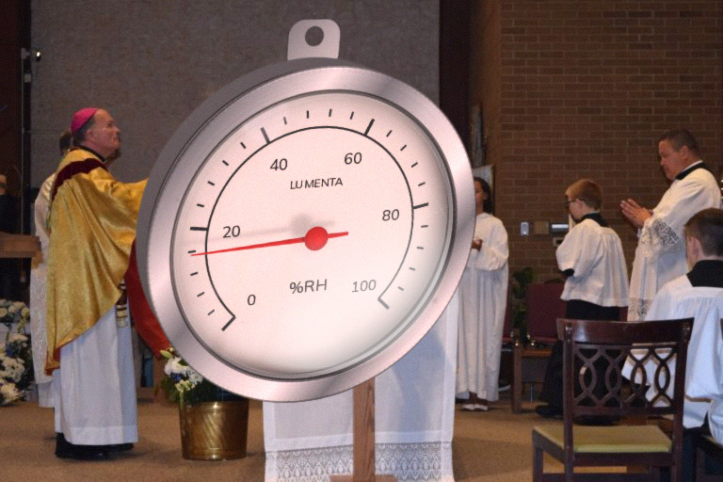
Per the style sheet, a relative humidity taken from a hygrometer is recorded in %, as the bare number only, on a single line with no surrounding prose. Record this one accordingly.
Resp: 16
